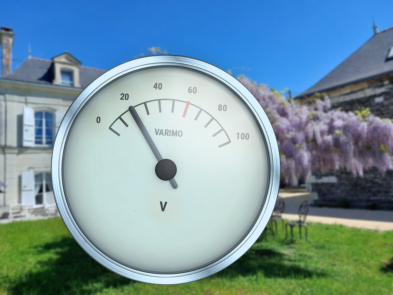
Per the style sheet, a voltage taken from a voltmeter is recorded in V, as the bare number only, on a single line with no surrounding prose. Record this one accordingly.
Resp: 20
